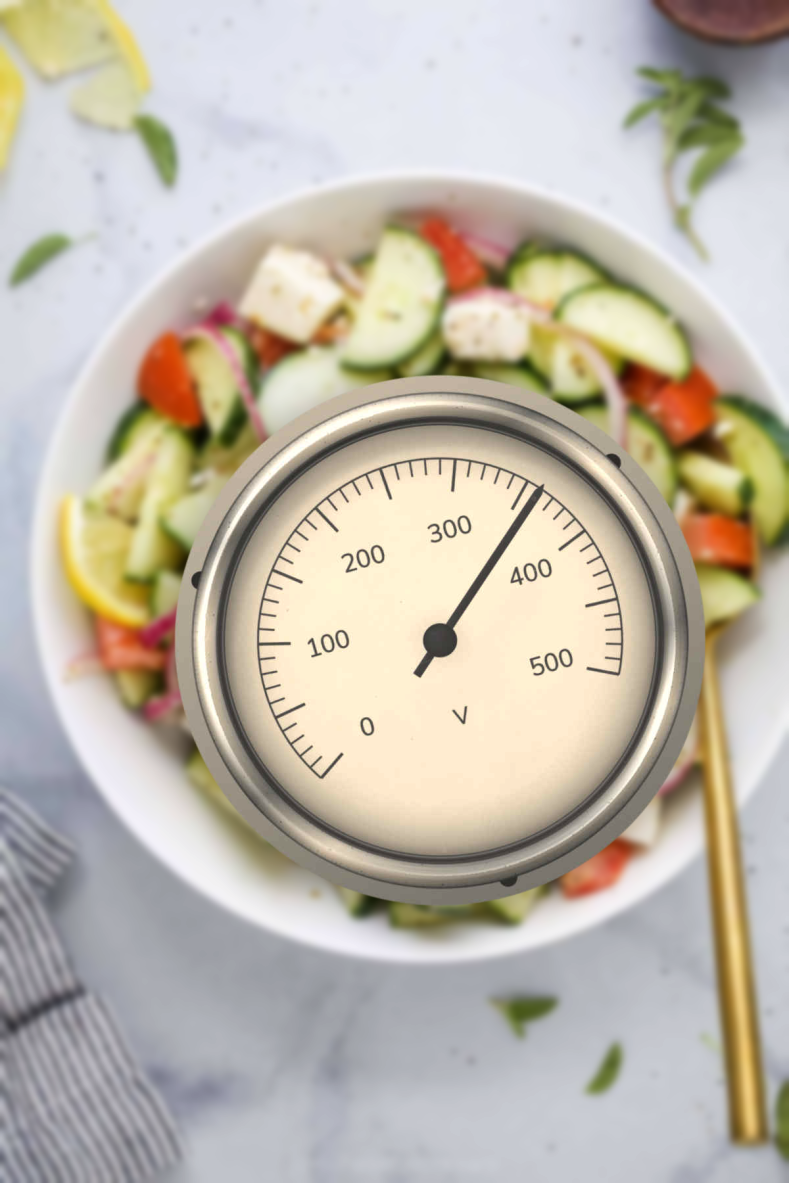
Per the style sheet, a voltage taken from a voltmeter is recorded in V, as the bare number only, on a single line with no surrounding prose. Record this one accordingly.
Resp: 360
